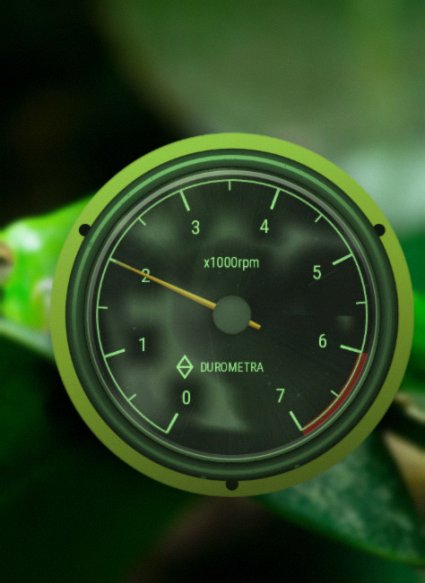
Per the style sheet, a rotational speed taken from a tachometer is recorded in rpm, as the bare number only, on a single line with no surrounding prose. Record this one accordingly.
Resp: 2000
